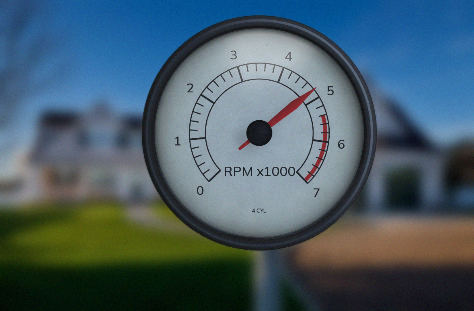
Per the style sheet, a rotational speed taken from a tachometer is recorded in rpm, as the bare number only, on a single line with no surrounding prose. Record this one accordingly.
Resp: 4800
